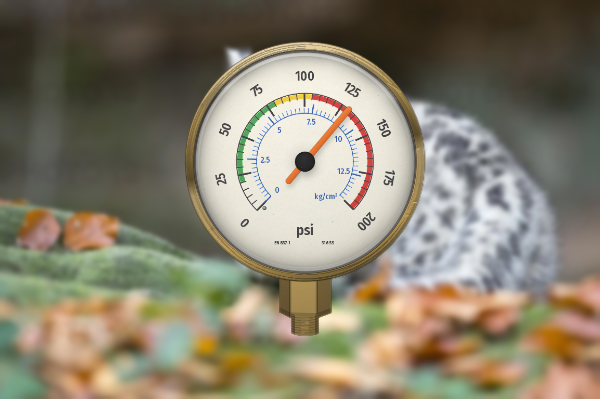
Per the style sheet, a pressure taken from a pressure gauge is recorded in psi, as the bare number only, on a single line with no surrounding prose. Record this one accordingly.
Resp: 130
